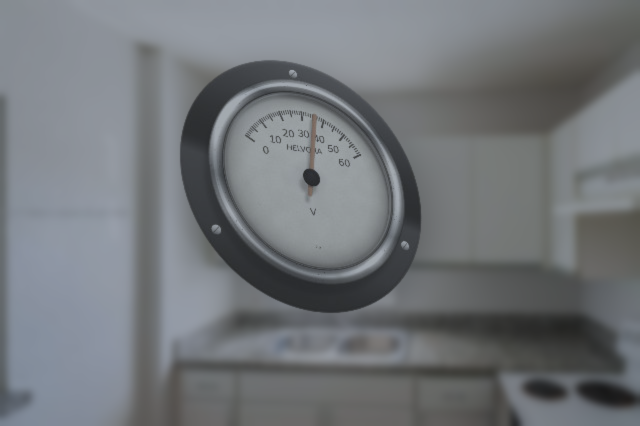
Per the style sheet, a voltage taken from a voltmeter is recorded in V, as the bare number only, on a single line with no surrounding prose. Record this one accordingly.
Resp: 35
